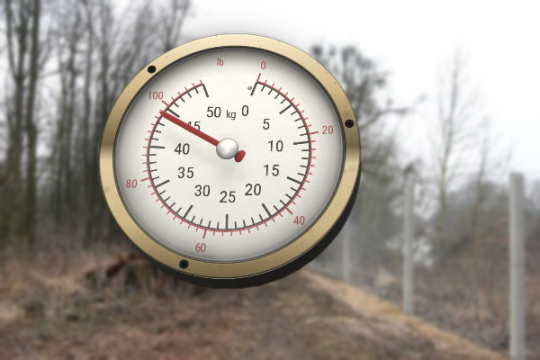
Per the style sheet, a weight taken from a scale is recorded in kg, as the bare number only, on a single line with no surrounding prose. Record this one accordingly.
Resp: 44
